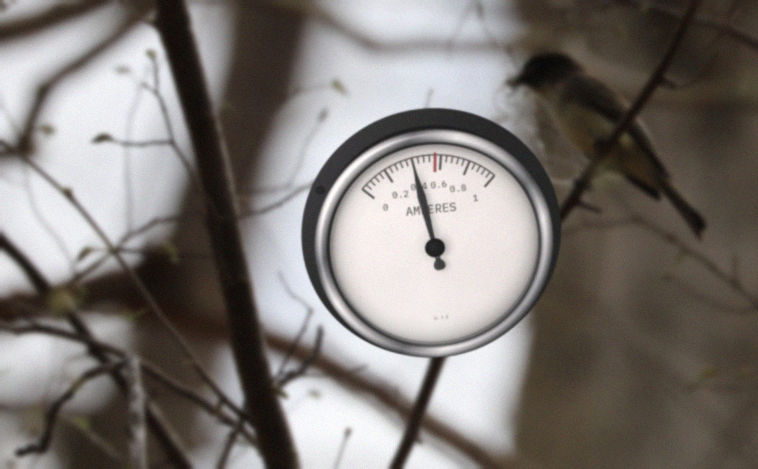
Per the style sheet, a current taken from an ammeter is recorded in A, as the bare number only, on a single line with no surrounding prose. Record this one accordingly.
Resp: 0.4
